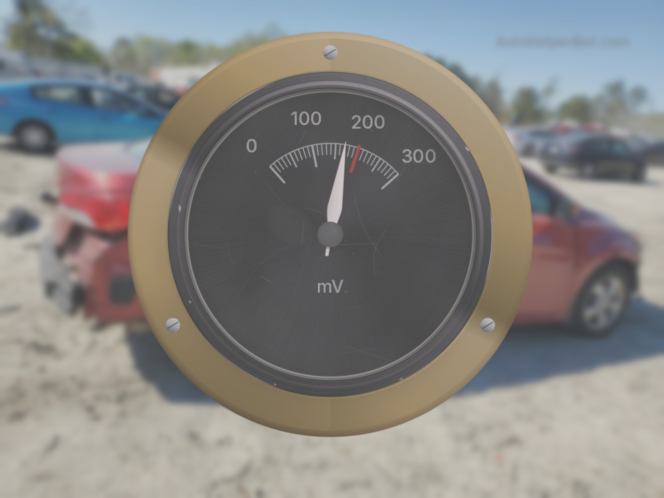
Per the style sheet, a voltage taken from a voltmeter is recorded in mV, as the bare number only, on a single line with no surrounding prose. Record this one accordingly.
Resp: 170
